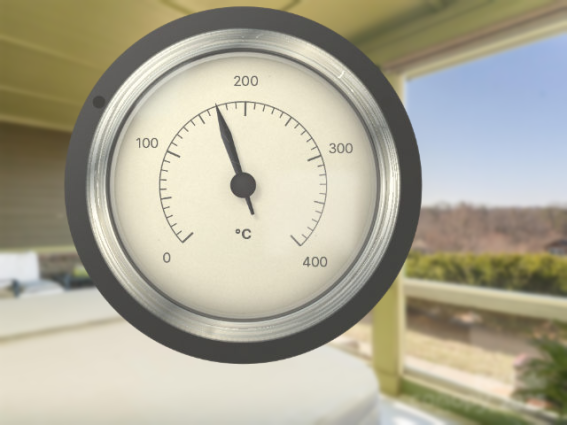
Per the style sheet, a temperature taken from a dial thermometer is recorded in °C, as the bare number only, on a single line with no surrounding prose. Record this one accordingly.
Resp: 170
